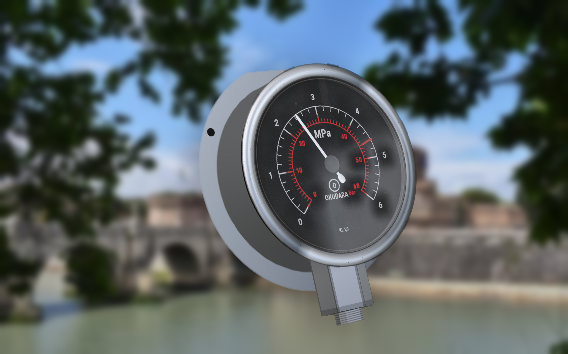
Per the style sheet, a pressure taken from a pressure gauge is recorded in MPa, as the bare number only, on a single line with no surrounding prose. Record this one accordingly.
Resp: 2.4
